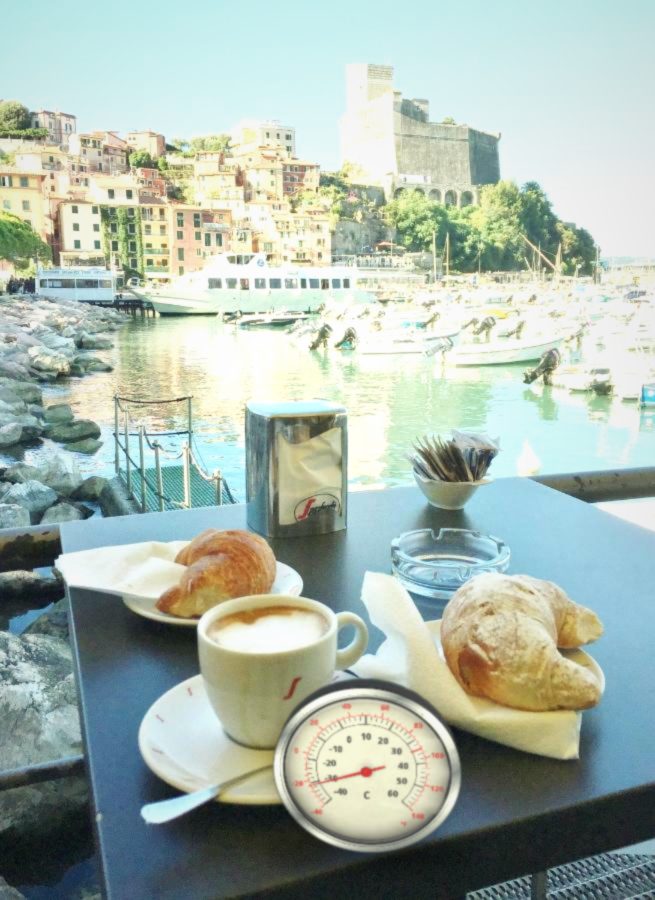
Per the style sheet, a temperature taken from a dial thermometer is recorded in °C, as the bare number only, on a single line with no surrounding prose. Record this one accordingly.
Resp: -30
